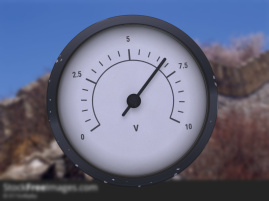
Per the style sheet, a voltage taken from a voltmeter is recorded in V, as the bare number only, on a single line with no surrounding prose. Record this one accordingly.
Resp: 6.75
